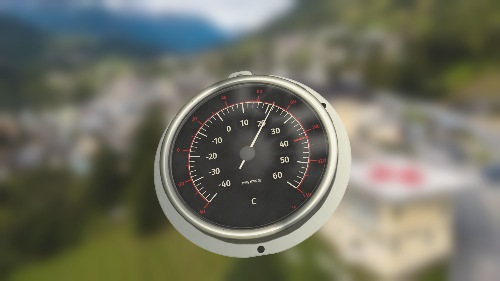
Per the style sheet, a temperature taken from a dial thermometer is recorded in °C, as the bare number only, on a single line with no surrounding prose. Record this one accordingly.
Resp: 22
